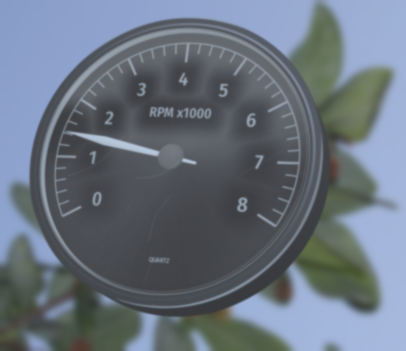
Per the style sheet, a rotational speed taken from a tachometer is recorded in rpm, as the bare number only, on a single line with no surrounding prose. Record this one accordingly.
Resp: 1400
